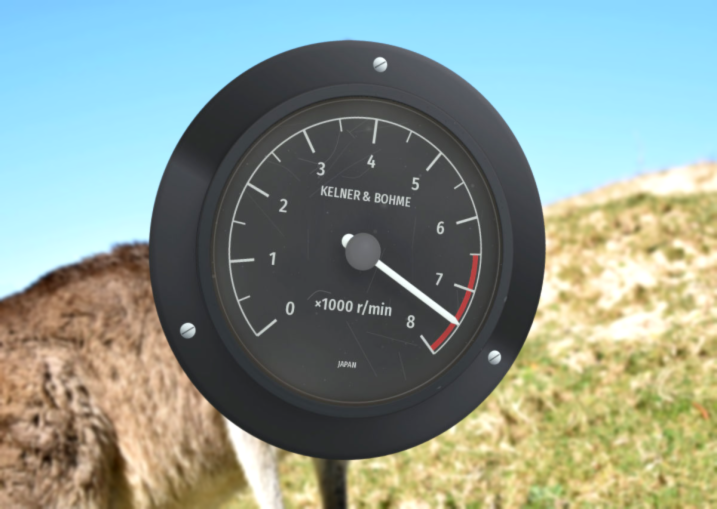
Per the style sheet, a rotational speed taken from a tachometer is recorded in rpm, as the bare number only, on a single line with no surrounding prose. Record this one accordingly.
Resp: 7500
